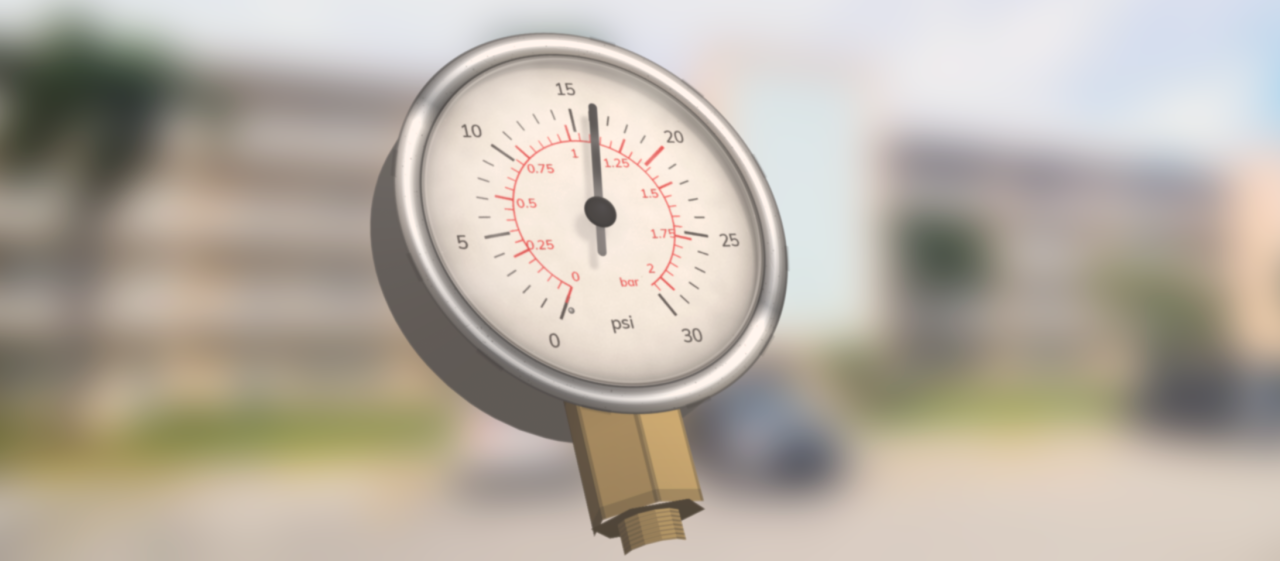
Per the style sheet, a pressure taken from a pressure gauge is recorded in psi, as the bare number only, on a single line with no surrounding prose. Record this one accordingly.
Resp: 16
